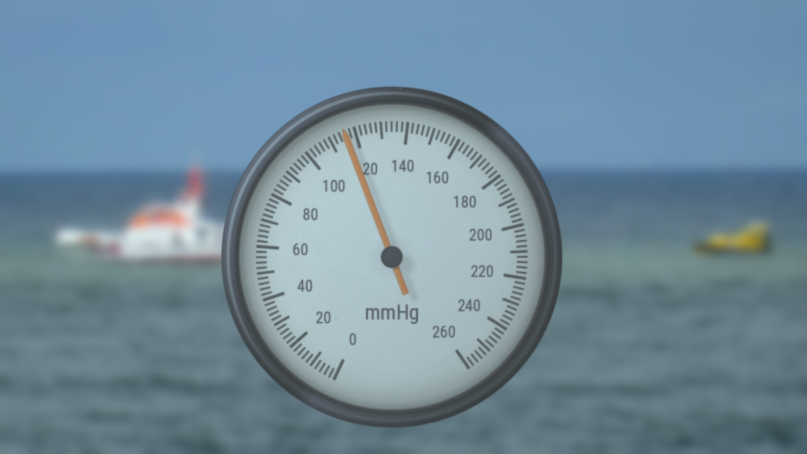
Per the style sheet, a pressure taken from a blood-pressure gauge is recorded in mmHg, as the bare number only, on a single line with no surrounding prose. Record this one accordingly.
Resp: 116
